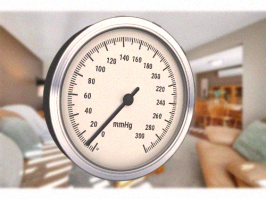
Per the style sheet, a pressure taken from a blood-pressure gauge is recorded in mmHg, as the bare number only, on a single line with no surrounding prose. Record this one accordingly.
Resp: 10
